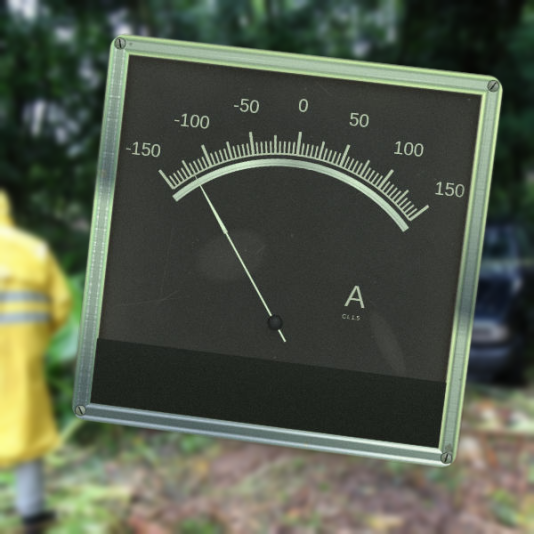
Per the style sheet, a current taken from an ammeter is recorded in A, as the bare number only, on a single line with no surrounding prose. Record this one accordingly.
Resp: -120
